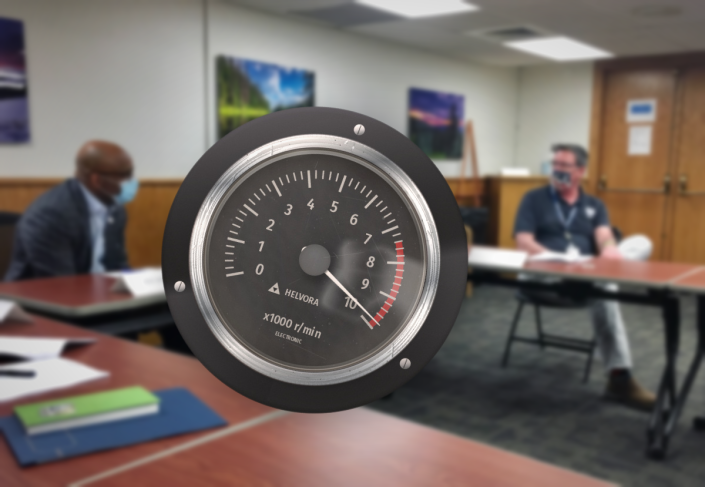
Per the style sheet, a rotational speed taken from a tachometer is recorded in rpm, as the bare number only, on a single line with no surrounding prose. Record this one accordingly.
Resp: 9800
